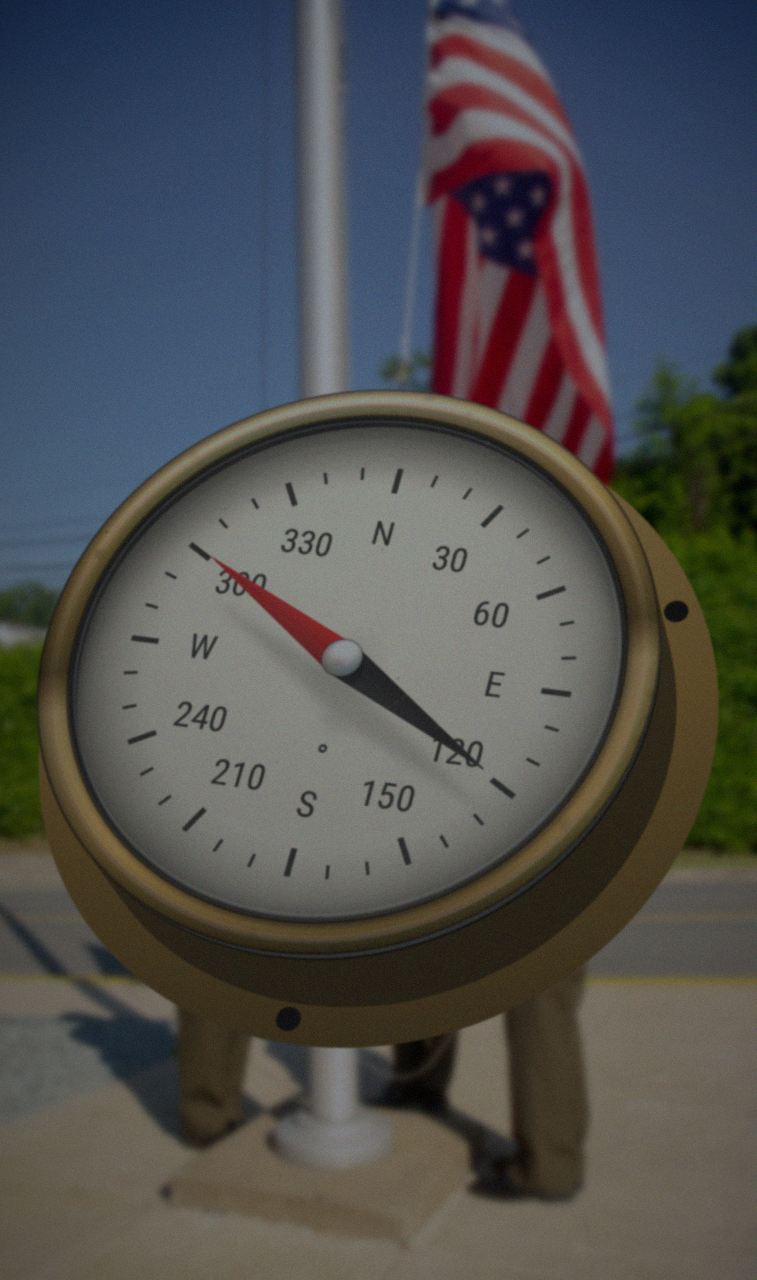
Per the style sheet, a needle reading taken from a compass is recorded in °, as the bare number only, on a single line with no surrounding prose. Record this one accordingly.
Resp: 300
